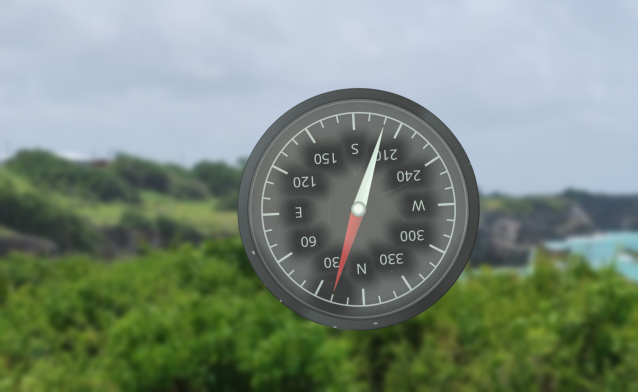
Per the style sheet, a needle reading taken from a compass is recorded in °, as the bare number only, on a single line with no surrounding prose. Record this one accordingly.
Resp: 20
